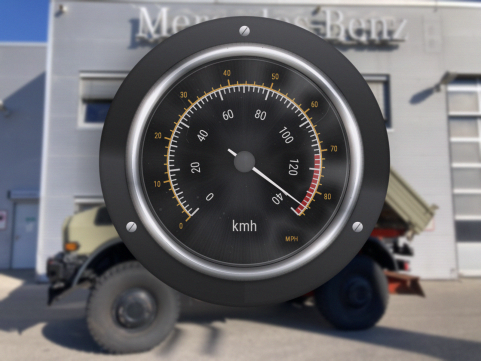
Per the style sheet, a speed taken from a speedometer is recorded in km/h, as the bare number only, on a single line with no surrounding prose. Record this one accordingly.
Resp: 136
